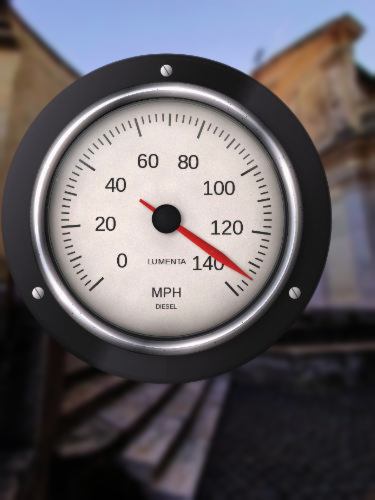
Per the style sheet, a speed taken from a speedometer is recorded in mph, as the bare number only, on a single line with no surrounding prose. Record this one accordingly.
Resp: 134
